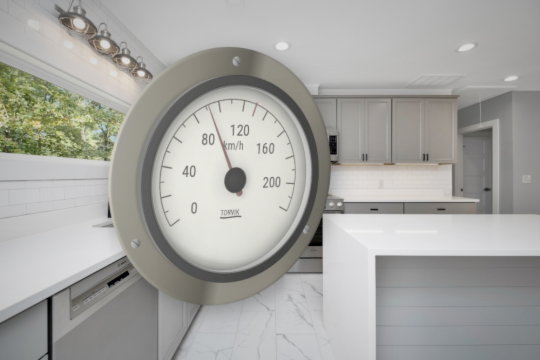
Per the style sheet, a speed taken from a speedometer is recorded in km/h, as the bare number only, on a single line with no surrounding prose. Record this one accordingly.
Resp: 90
